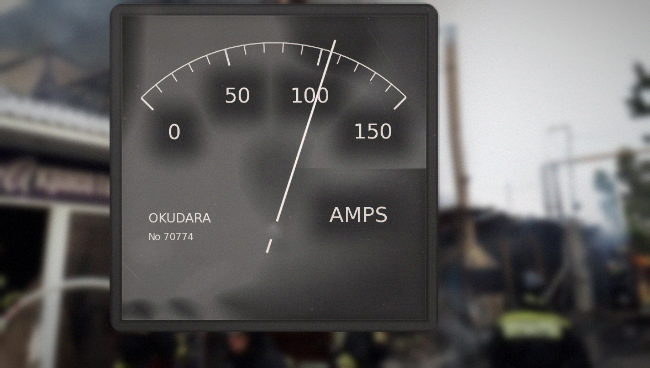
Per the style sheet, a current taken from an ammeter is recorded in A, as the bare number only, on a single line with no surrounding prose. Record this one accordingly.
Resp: 105
